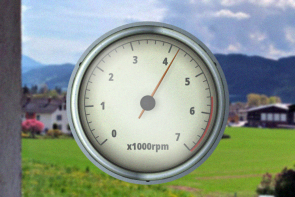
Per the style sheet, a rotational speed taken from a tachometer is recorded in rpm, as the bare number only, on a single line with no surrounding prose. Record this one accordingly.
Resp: 4200
